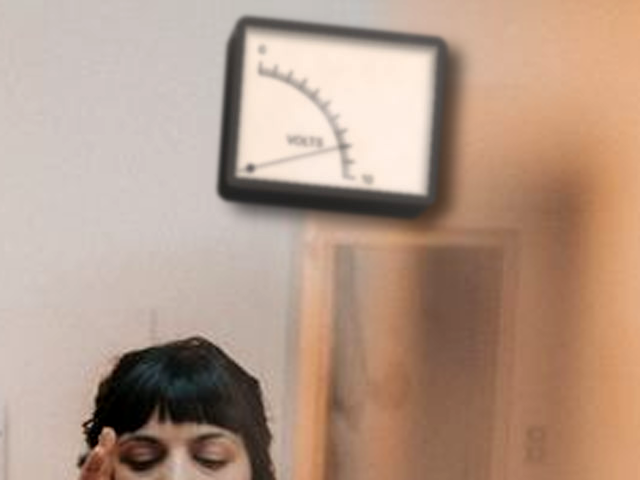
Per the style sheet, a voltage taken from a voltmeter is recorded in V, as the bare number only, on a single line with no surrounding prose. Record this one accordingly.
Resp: 8
